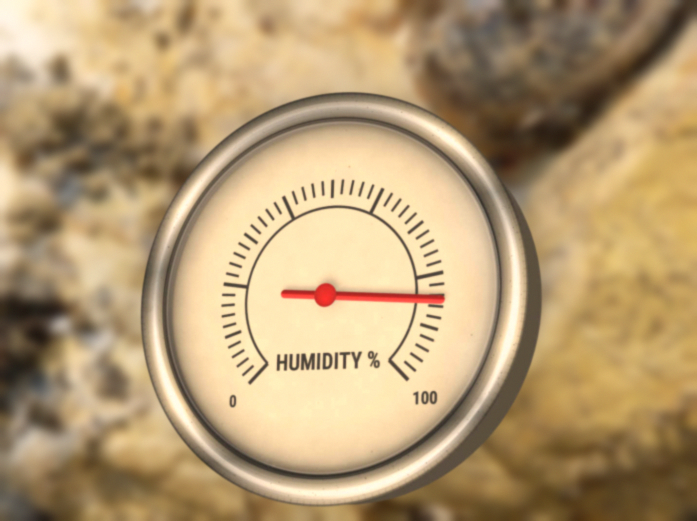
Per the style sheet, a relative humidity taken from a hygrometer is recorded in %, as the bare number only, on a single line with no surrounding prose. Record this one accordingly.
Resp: 85
